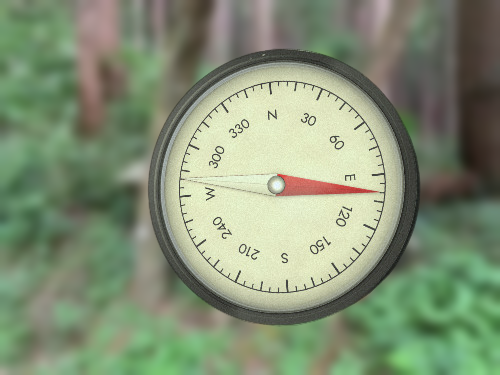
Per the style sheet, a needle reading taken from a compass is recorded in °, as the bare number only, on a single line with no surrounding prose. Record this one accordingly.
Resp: 100
